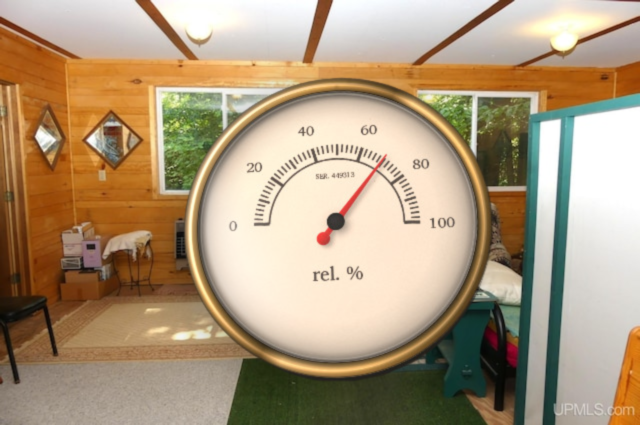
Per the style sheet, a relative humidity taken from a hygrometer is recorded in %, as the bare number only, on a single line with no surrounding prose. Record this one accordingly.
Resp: 70
